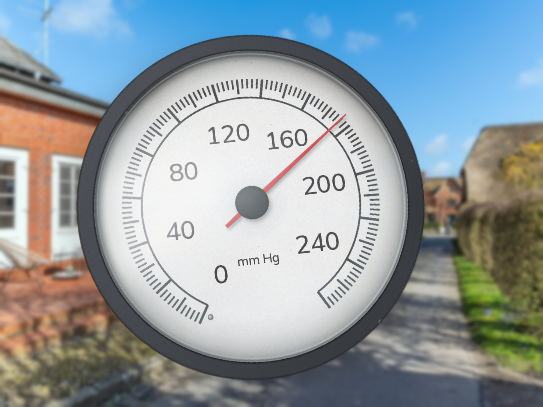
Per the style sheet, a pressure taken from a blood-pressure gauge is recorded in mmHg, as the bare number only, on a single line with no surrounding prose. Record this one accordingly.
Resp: 176
